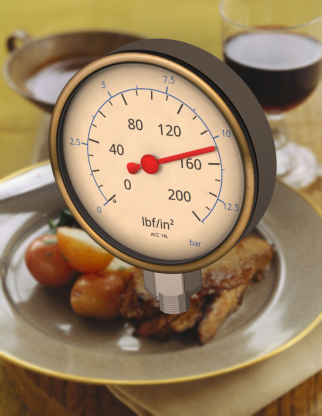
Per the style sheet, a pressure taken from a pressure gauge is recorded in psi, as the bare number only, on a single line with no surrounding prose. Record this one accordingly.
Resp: 150
